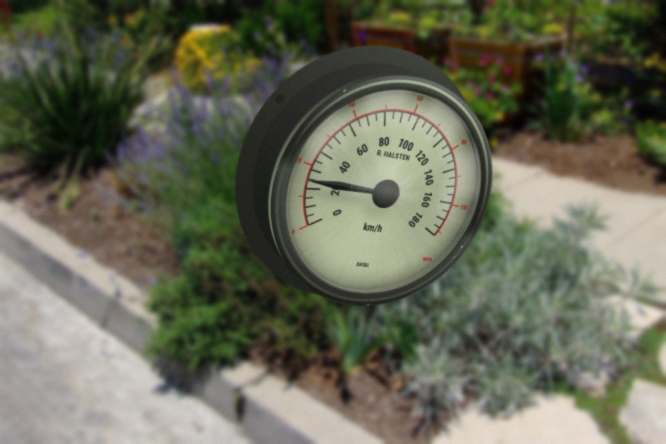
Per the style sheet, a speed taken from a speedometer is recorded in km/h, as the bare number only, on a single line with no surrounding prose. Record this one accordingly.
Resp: 25
